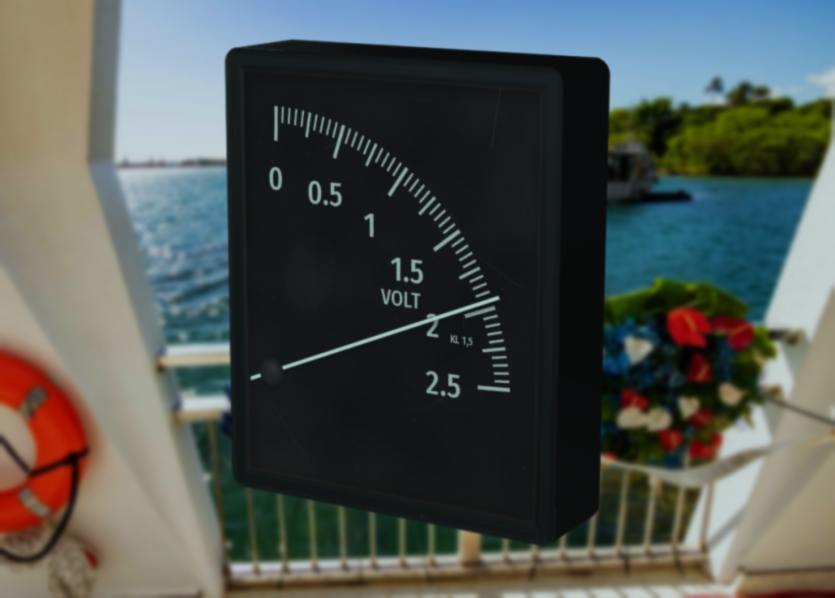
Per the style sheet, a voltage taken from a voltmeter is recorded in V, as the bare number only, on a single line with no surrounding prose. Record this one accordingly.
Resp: 1.95
